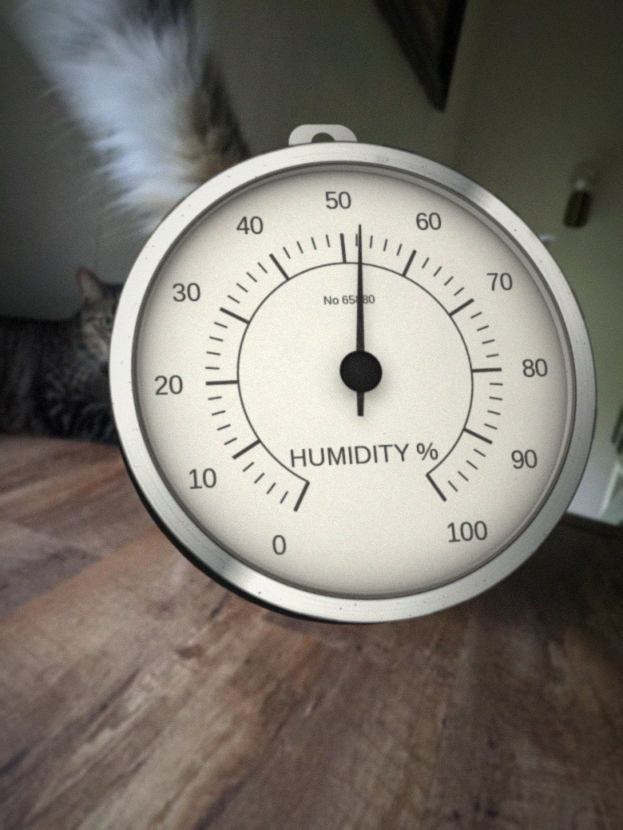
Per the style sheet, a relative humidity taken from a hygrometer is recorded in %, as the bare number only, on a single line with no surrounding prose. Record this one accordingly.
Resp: 52
